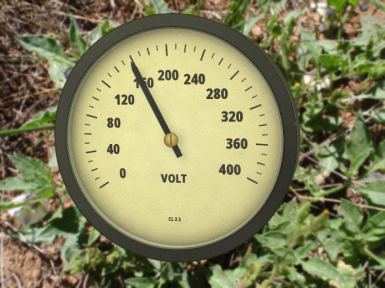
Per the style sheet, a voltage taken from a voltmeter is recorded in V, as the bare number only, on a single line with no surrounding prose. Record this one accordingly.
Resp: 160
